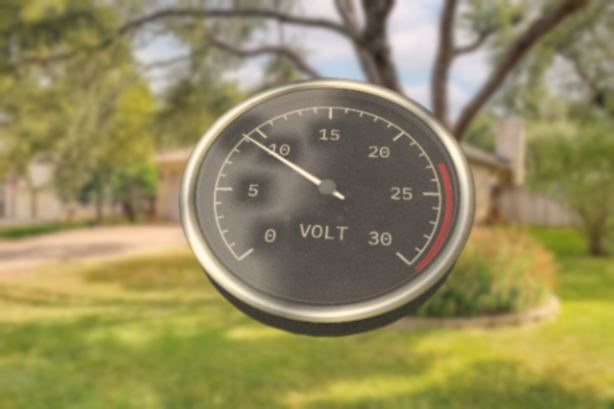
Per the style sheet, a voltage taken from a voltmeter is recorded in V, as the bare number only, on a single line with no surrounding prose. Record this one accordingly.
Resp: 9
